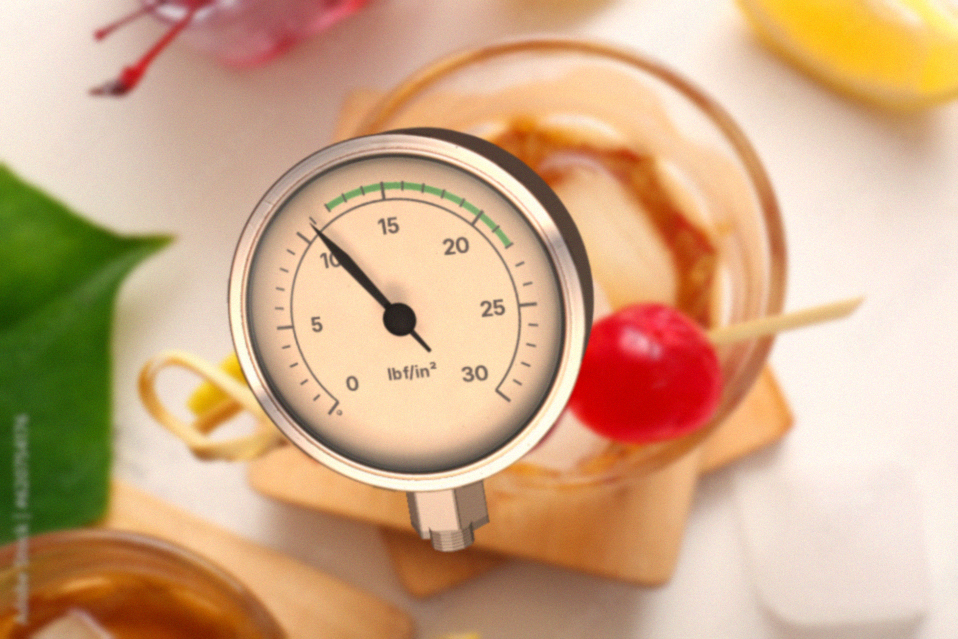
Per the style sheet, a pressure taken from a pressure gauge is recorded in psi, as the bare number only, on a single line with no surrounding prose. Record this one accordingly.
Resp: 11
